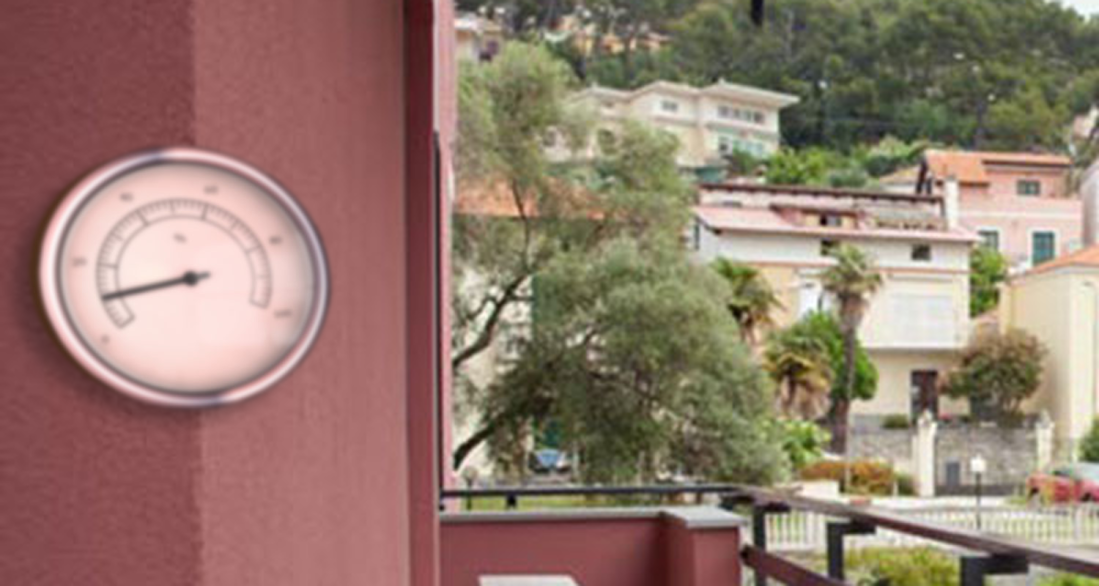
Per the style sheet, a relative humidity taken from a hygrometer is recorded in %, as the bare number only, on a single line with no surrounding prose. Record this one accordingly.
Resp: 10
